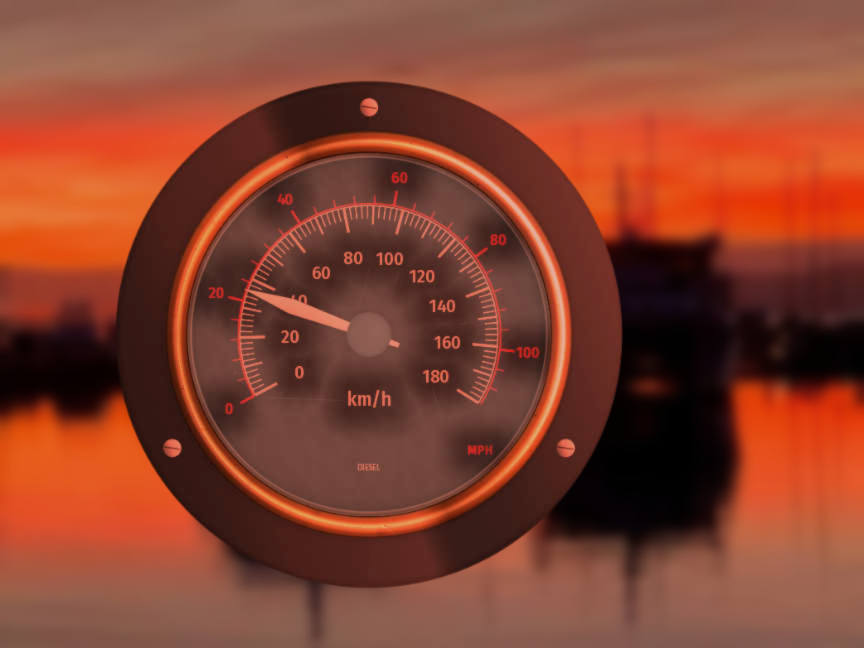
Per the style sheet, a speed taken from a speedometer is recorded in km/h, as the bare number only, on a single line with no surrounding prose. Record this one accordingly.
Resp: 36
